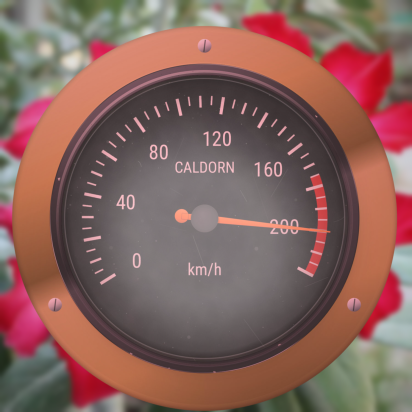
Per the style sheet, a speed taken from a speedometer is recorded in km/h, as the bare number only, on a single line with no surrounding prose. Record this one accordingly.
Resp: 200
